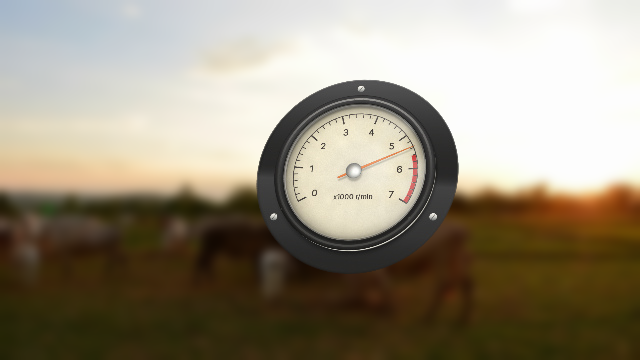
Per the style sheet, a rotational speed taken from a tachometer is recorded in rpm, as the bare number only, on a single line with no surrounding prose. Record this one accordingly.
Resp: 5400
